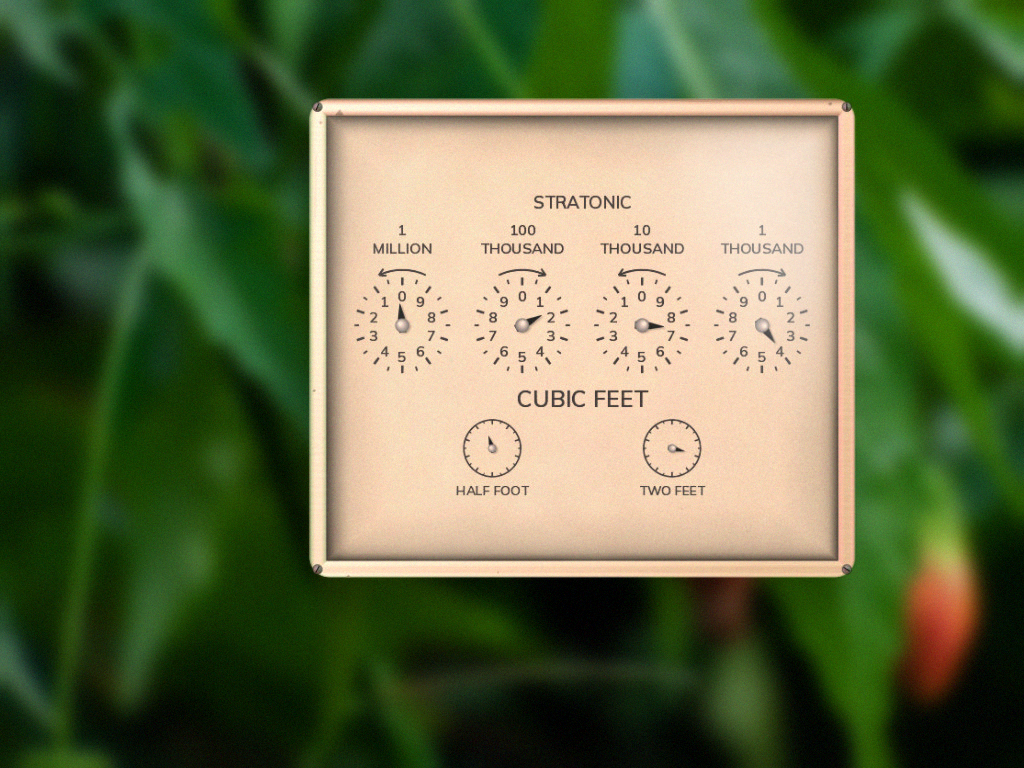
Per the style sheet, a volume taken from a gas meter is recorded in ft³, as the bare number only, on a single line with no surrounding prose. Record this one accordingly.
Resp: 17400
